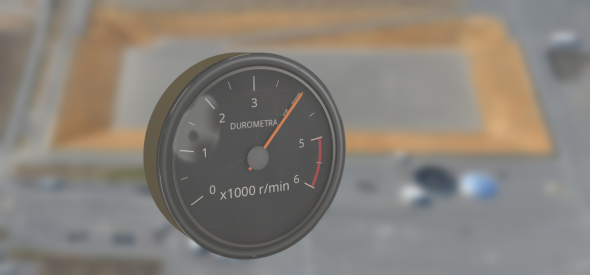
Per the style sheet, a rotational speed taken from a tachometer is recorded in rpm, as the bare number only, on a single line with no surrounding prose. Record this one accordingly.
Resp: 4000
